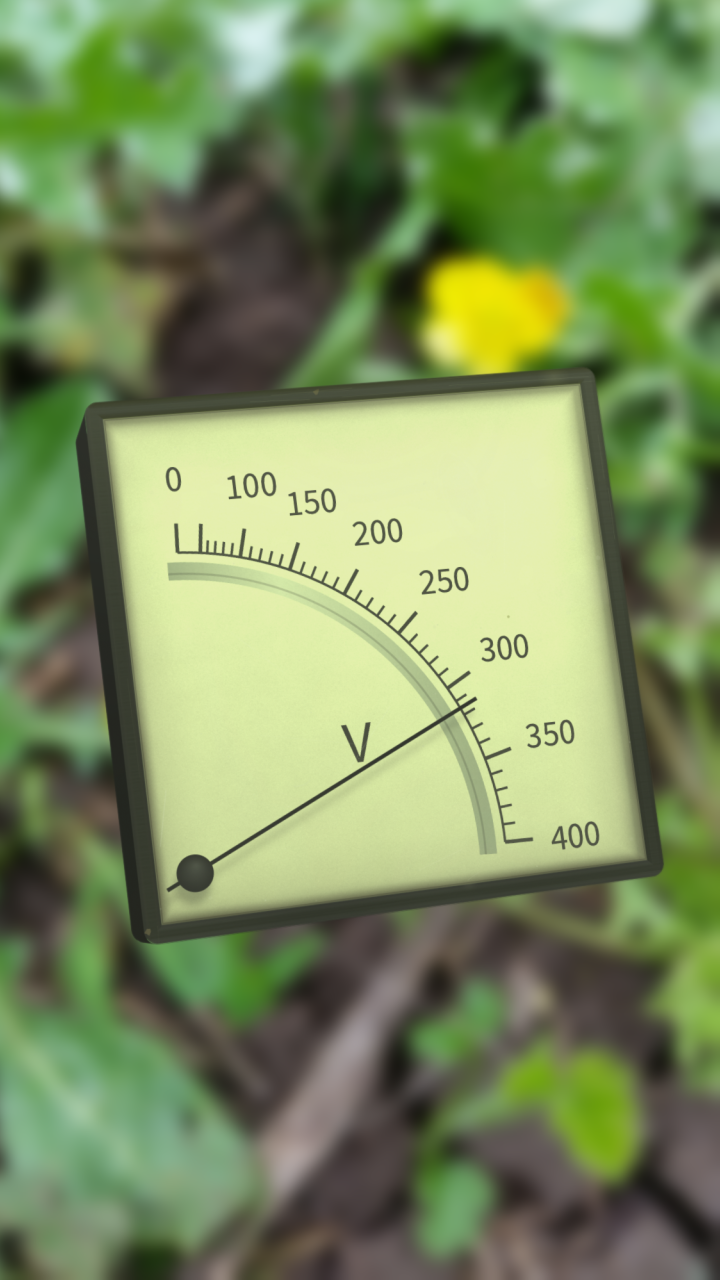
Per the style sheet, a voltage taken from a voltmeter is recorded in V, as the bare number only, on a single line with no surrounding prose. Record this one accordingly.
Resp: 315
